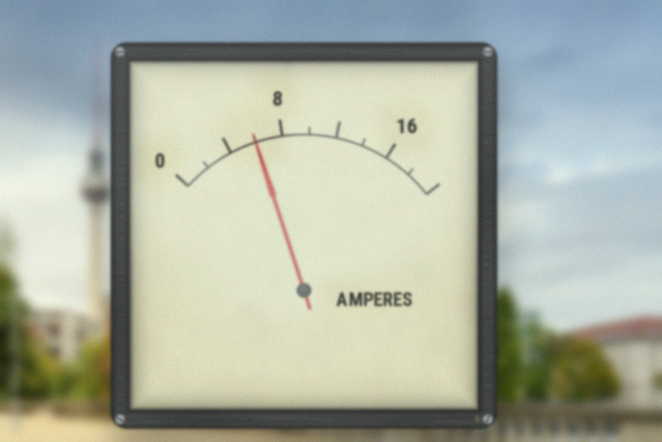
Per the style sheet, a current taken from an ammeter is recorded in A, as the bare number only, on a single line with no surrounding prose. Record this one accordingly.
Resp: 6
